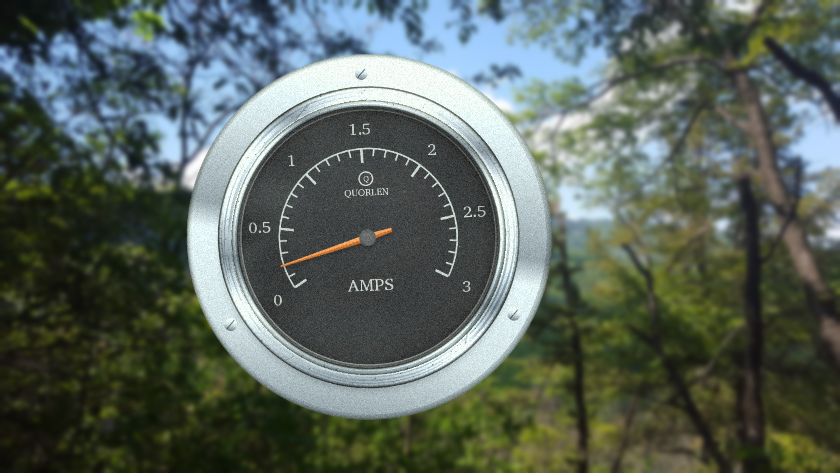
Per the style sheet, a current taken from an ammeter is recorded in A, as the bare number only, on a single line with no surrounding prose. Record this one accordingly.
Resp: 0.2
